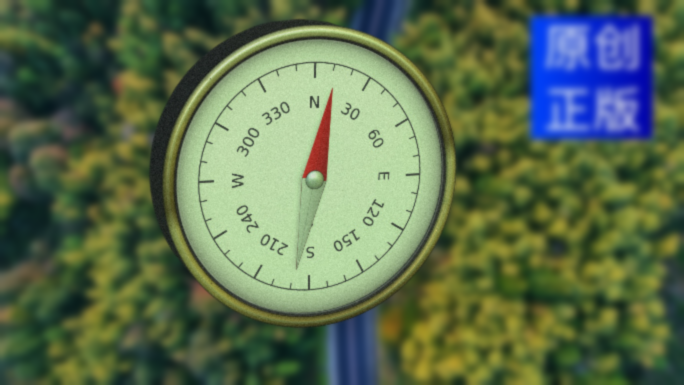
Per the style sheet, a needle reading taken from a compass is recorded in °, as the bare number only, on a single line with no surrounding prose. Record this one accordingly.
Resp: 10
